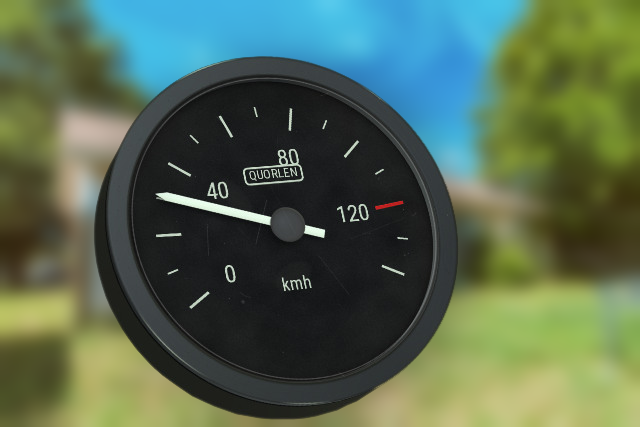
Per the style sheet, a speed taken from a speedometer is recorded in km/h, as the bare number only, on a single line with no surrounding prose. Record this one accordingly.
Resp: 30
